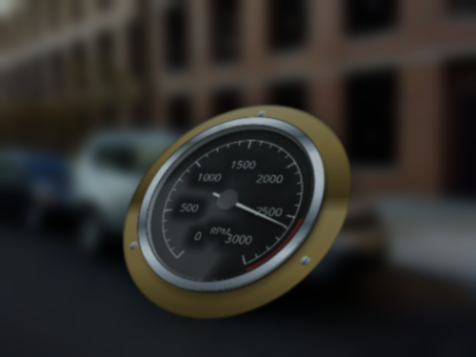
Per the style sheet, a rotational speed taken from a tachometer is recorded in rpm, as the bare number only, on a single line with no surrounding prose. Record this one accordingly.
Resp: 2600
